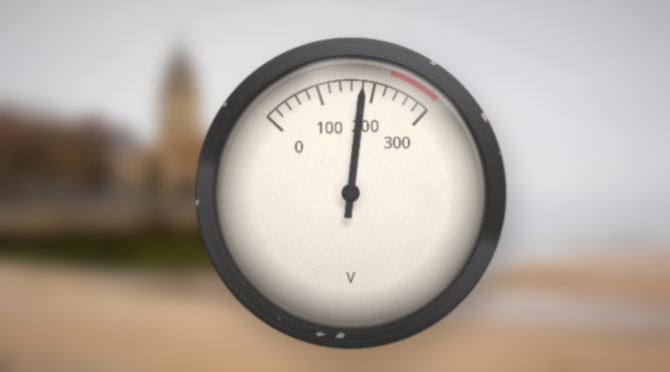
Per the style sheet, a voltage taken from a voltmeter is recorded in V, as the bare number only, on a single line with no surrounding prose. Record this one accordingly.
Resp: 180
